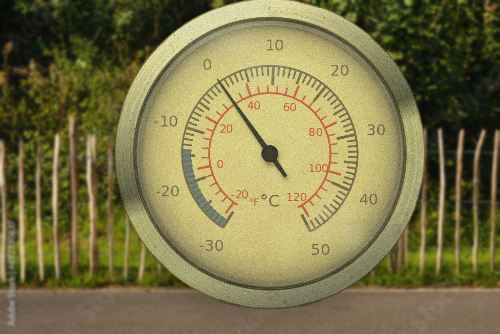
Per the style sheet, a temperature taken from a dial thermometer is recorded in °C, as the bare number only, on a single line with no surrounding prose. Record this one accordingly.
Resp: 0
